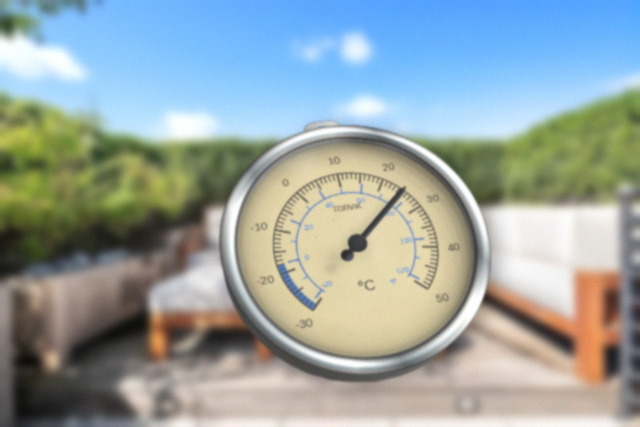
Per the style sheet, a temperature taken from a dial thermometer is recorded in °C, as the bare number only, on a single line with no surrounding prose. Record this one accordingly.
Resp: 25
